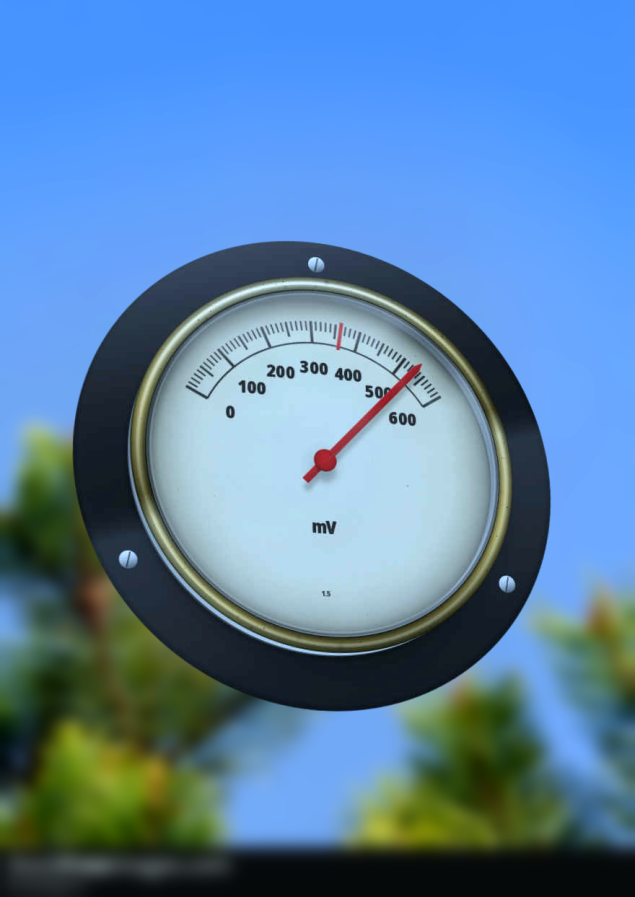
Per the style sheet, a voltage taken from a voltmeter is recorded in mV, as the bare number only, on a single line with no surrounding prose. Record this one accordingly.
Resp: 530
